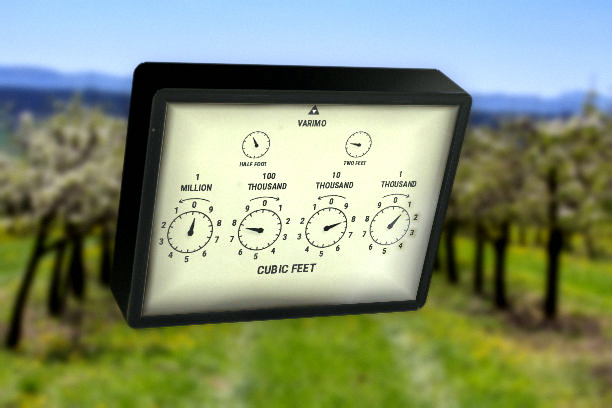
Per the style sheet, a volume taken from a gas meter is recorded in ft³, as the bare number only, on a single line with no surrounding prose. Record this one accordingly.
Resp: 978100
